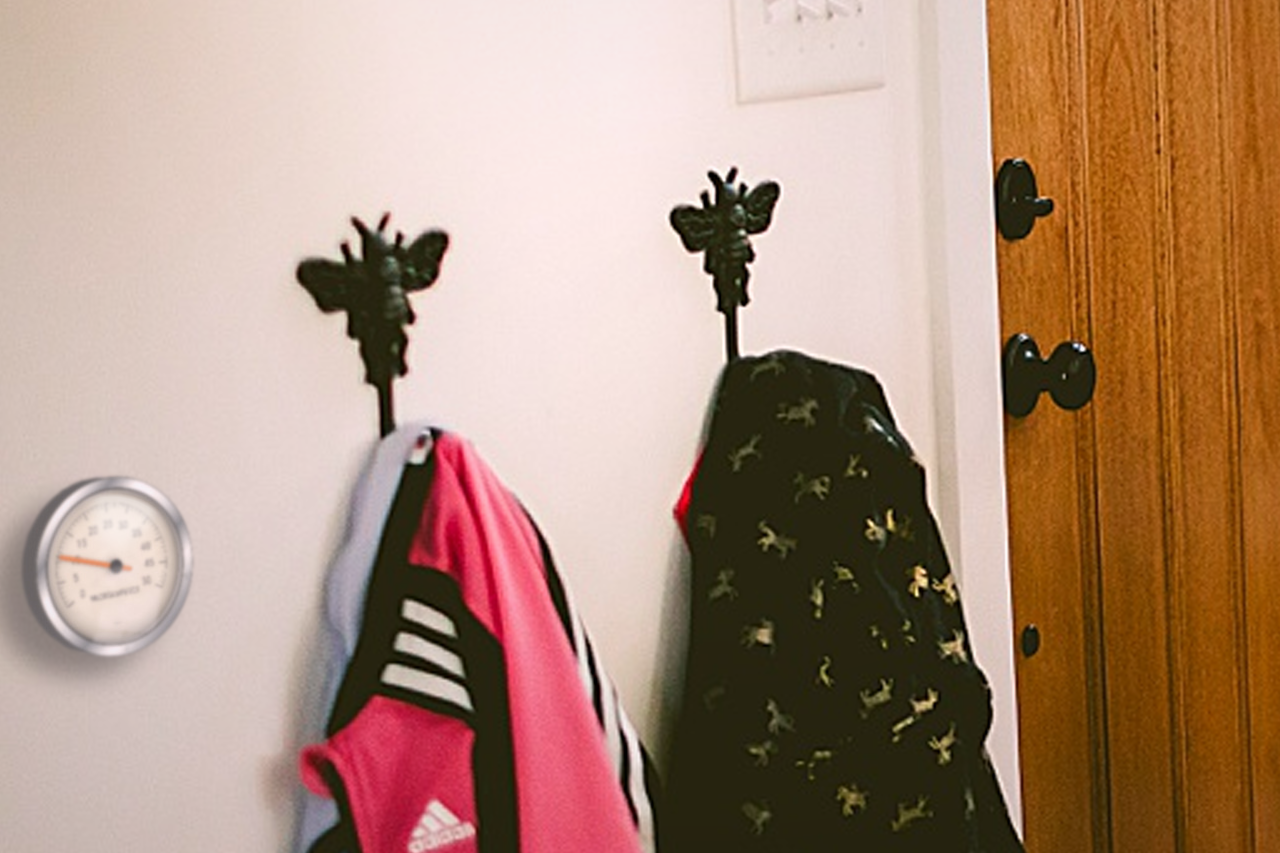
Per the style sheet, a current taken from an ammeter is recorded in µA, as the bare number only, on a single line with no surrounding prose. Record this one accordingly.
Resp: 10
